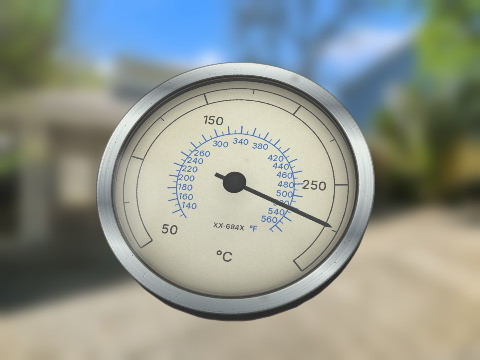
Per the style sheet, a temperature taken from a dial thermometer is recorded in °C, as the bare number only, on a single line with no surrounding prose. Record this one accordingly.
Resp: 275
